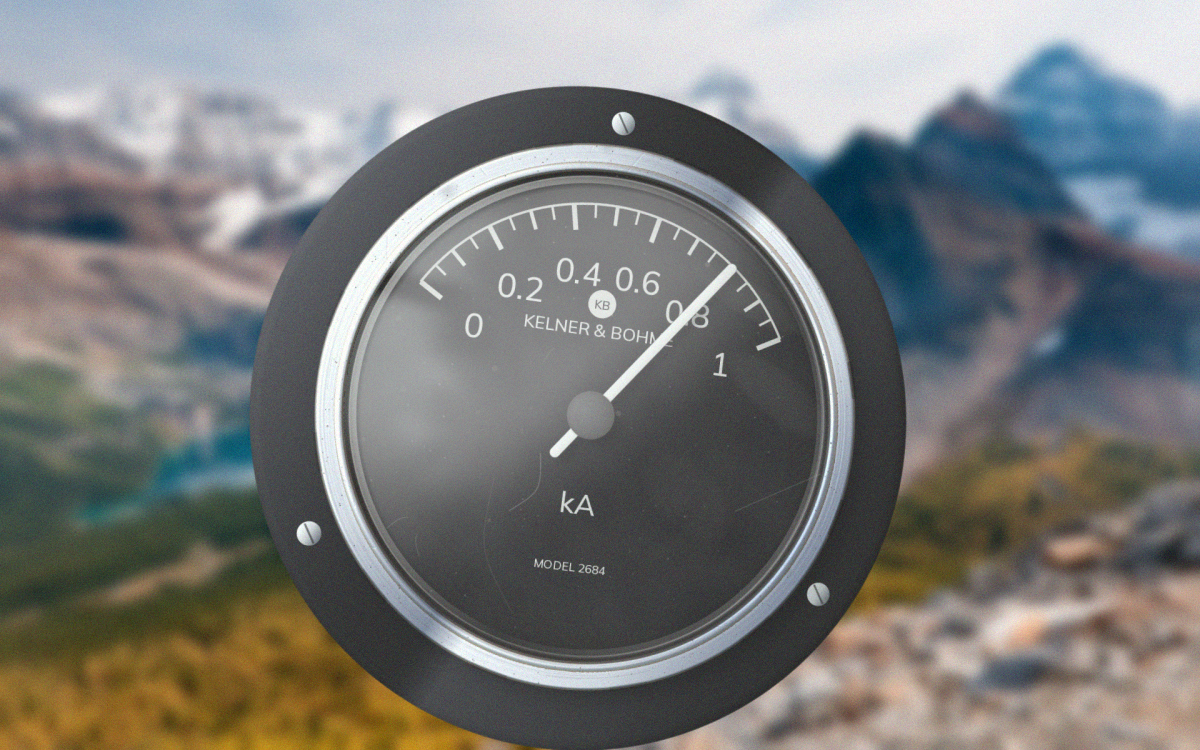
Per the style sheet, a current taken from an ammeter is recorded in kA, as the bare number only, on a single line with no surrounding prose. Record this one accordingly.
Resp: 0.8
